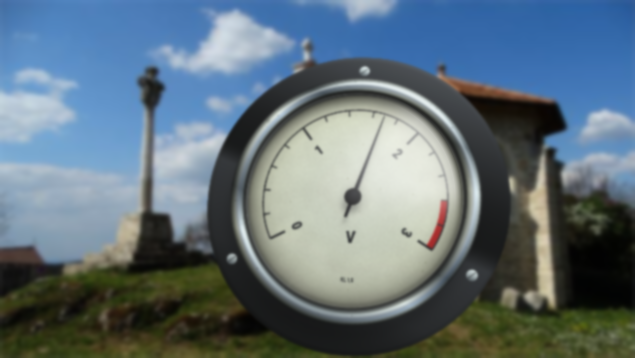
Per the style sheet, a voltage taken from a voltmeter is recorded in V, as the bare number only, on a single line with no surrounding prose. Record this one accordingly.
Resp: 1.7
